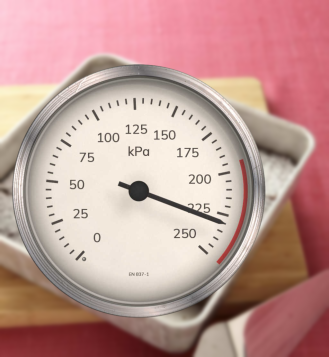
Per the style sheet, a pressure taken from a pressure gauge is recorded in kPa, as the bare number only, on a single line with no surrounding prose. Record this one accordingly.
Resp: 230
